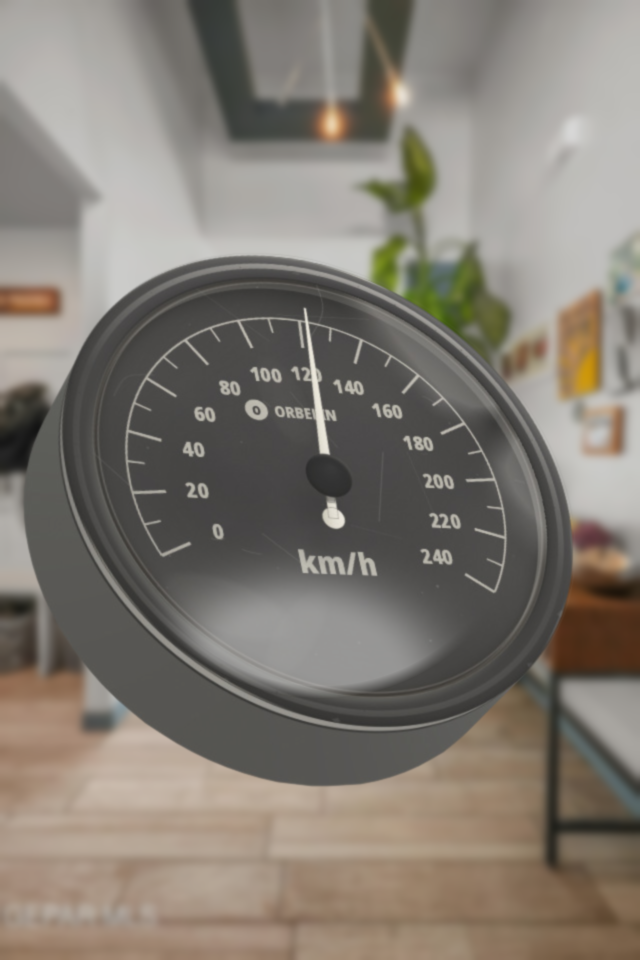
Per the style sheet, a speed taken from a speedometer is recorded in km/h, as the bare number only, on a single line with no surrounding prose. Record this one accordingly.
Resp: 120
